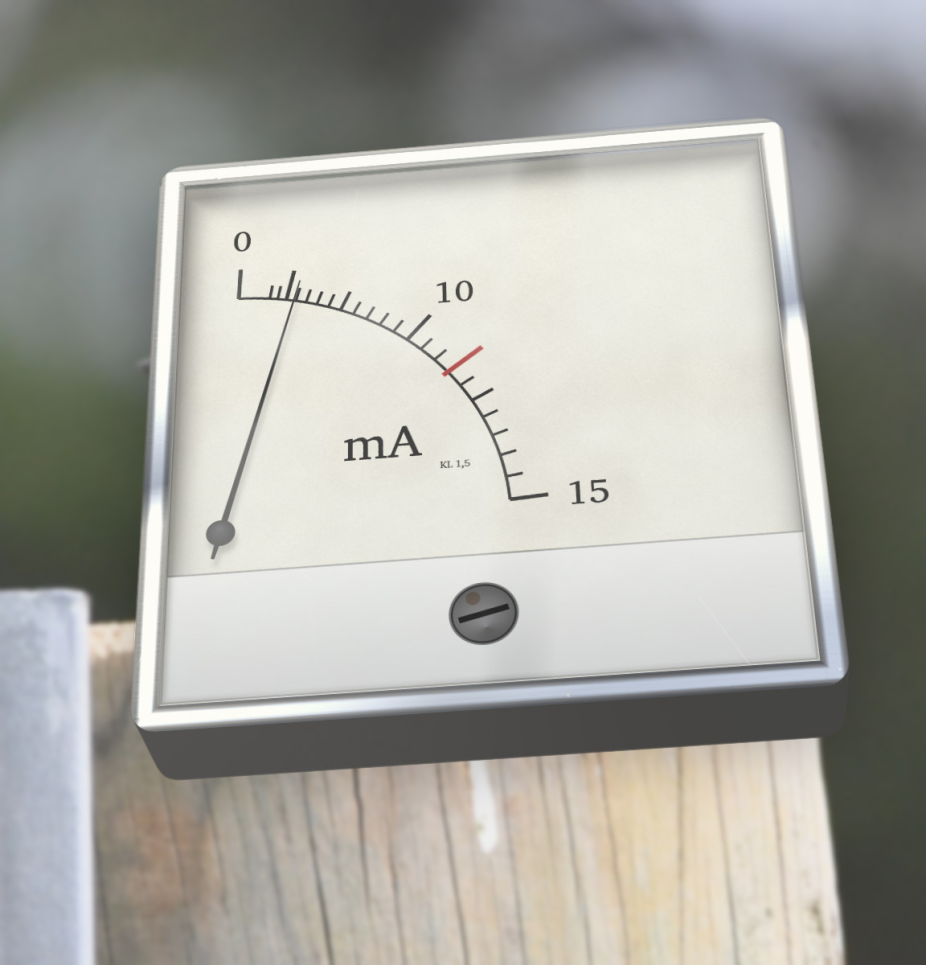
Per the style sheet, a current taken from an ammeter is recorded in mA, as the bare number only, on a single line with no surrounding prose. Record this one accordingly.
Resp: 5.5
